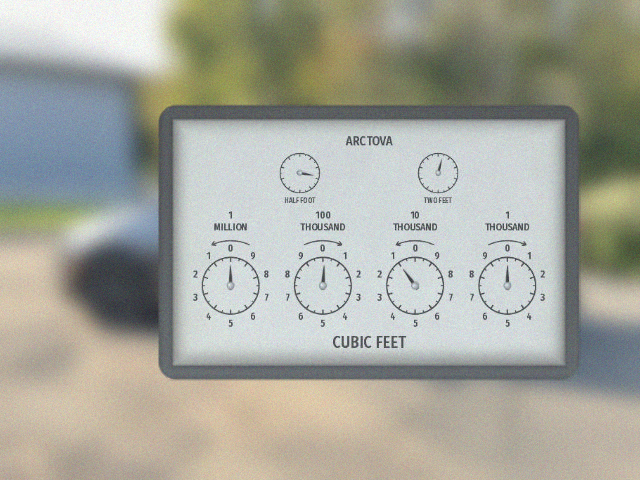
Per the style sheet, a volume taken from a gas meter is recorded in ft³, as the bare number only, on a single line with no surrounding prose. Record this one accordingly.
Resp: 1000
